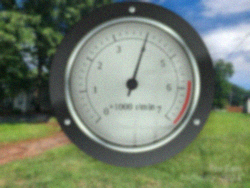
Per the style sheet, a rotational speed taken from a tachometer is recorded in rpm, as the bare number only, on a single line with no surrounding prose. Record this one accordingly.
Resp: 4000
